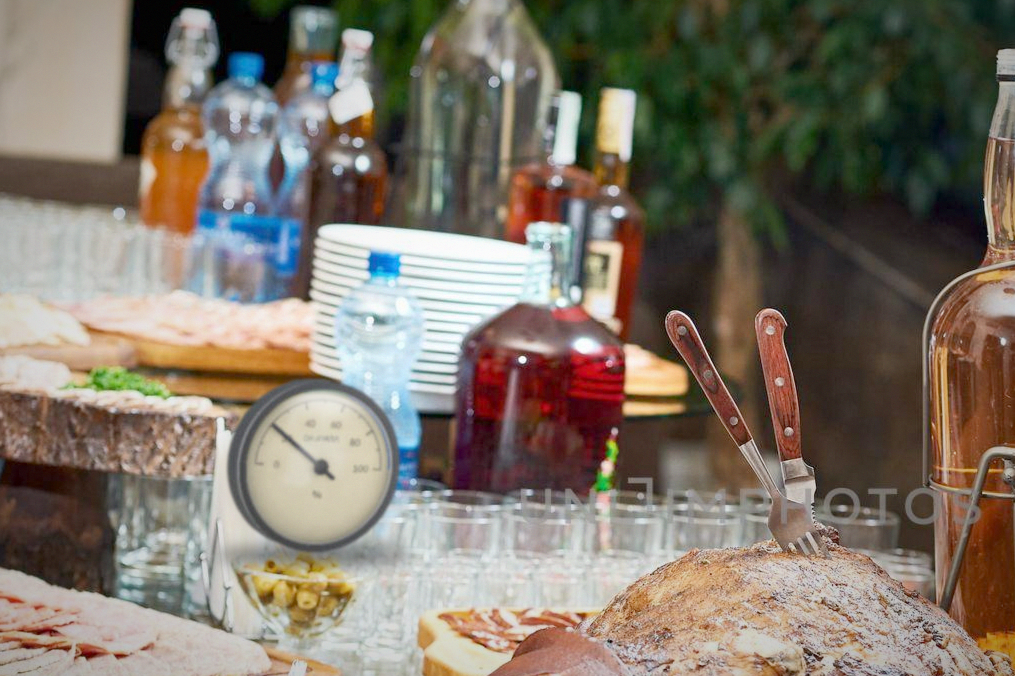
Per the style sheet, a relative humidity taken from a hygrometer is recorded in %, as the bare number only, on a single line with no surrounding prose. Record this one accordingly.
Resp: 20
